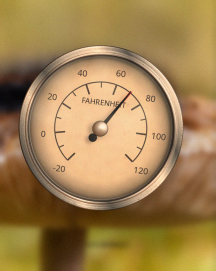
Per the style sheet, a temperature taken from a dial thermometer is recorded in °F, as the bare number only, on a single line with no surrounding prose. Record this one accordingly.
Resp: 70
